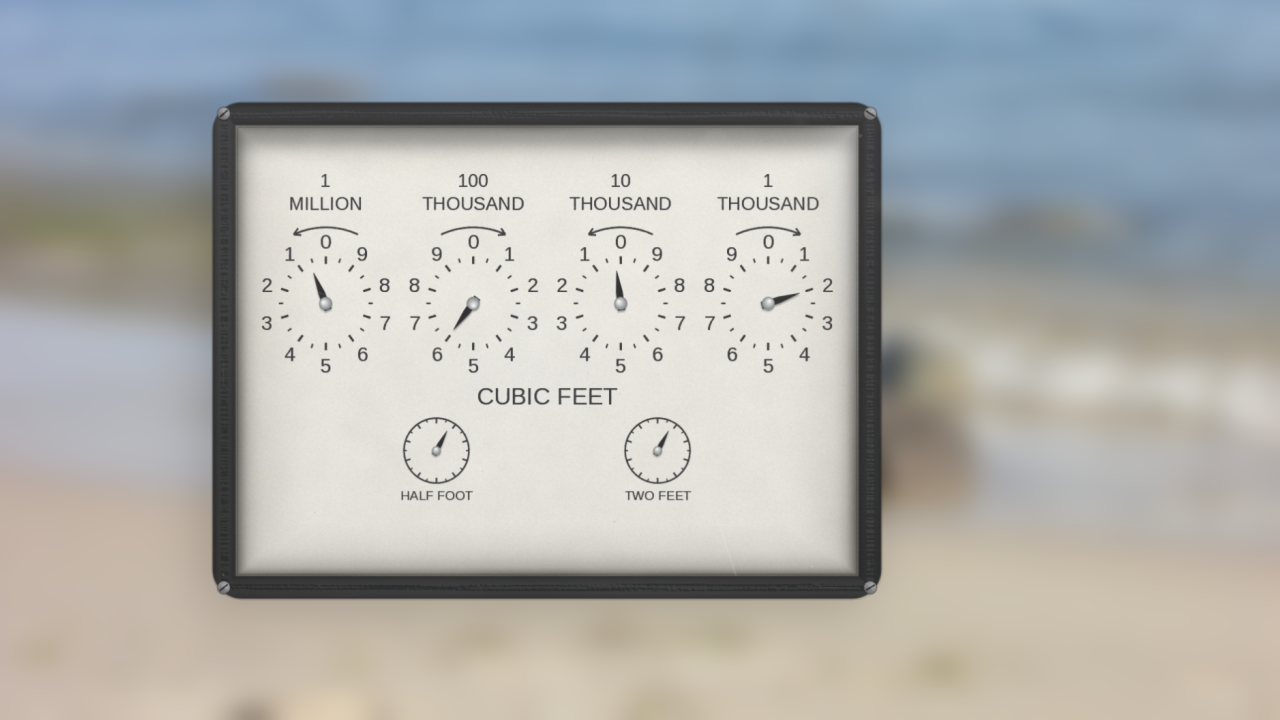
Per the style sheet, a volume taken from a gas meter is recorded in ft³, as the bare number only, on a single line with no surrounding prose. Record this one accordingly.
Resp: 60200
